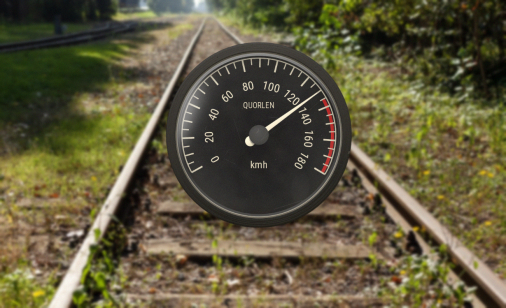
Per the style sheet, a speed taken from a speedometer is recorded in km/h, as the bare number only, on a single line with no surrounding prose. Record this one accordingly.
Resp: 130
